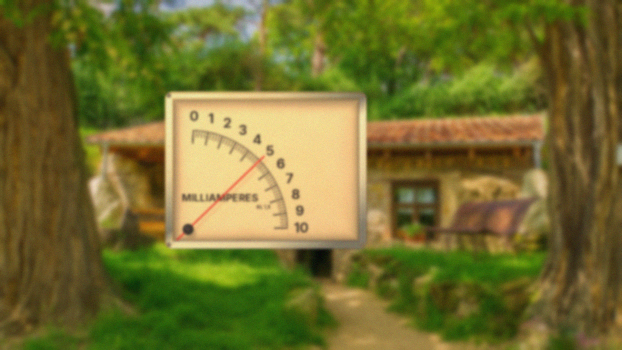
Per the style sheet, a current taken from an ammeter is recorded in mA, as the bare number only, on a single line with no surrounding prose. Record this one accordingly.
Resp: 5
